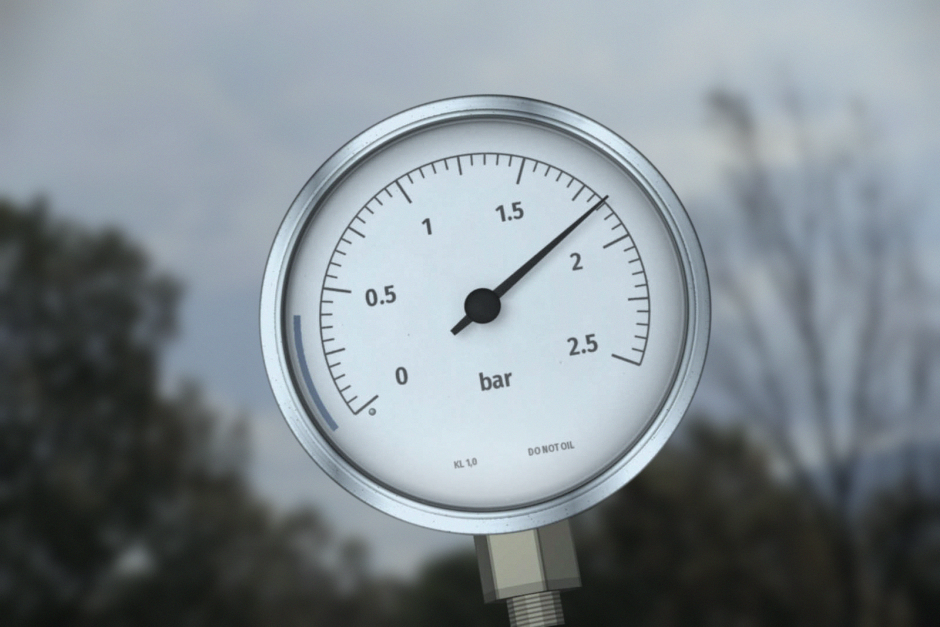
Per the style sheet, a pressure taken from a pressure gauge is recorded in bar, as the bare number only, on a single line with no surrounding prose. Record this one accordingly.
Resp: 1.85
